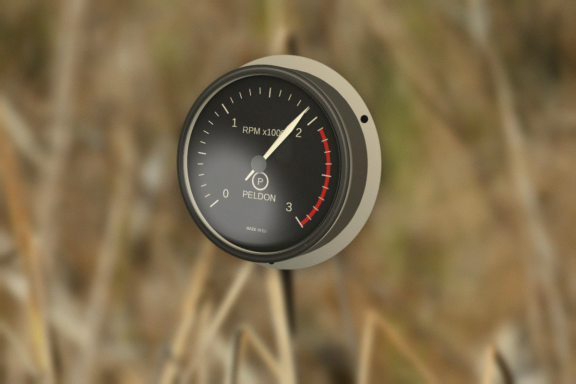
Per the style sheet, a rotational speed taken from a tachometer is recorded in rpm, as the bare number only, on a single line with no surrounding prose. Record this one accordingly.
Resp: 1900
